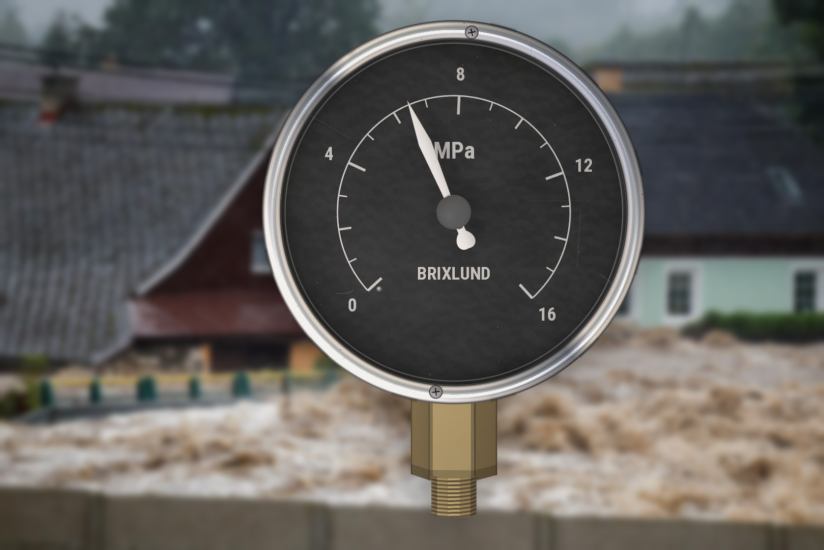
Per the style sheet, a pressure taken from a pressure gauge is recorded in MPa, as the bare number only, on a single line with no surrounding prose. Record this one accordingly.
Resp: 6.5
